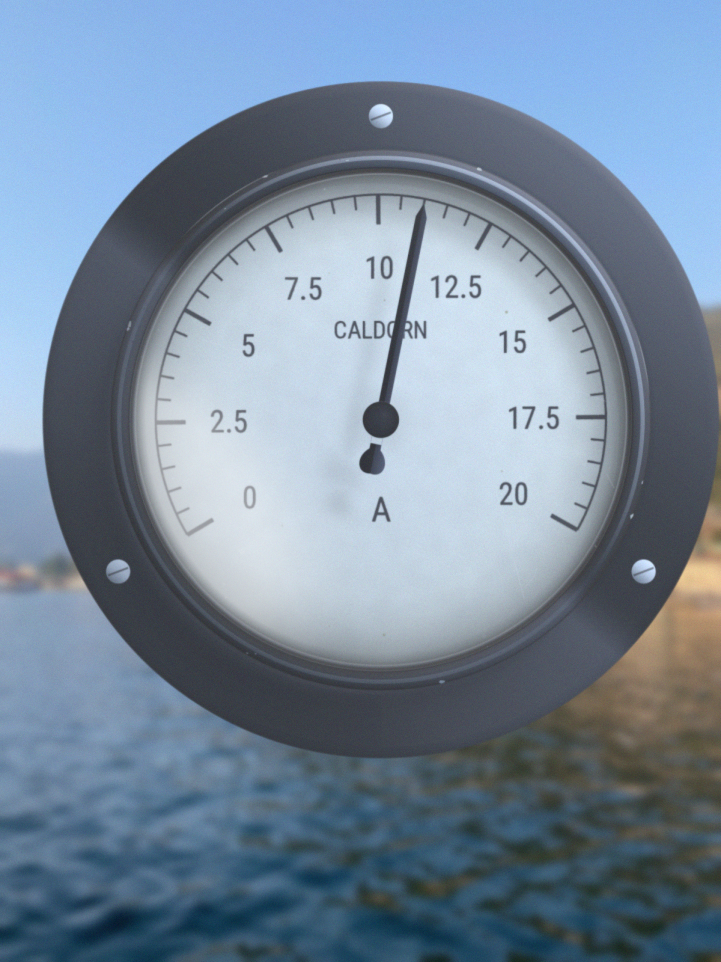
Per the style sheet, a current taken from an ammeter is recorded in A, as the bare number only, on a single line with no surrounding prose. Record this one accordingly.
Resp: 11
